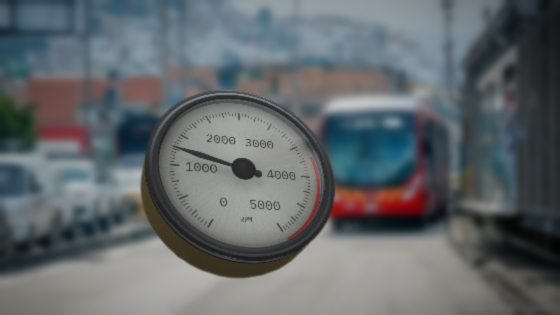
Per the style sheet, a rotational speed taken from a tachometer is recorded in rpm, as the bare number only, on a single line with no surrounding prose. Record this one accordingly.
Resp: 1250
